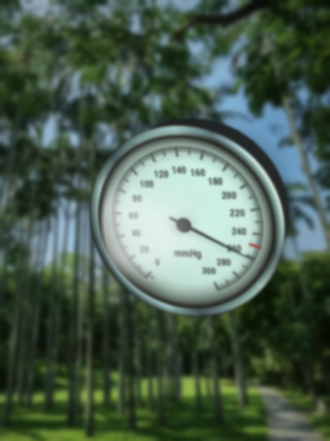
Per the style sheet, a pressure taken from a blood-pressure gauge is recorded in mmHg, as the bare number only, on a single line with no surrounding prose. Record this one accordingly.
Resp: 260
